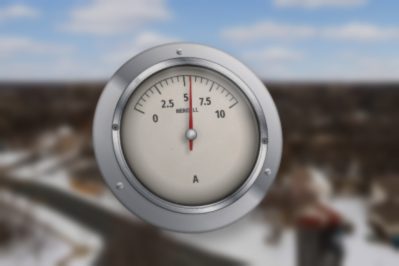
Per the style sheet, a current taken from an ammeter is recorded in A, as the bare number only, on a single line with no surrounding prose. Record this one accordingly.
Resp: 5.5
